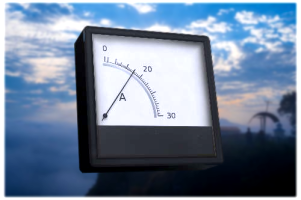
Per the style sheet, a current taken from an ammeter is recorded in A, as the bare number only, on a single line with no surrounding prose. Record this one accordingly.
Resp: 17.5
